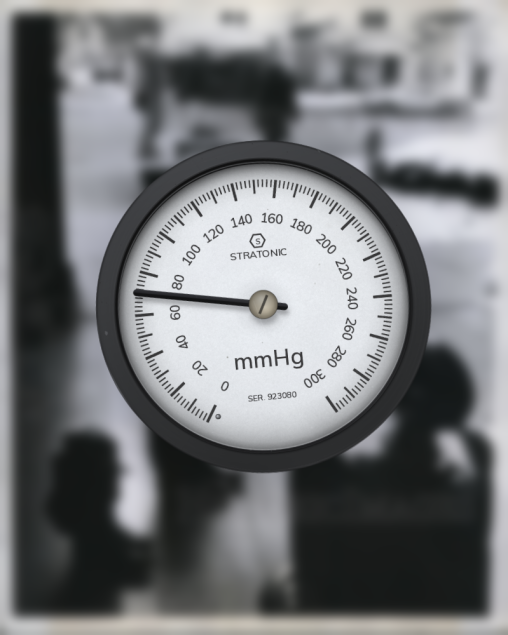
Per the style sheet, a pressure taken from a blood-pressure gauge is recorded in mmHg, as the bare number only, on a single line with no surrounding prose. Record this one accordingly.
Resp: 70
